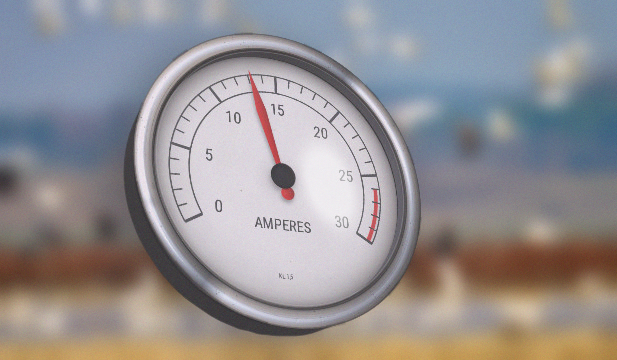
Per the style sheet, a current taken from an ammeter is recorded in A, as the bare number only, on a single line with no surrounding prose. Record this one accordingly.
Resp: 13
